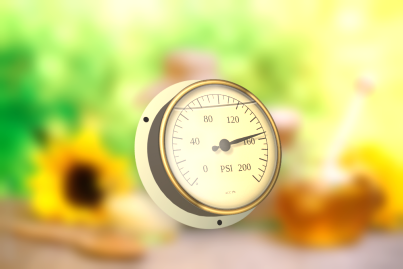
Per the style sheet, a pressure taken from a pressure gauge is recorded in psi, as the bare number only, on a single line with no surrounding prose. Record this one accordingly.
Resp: 155
